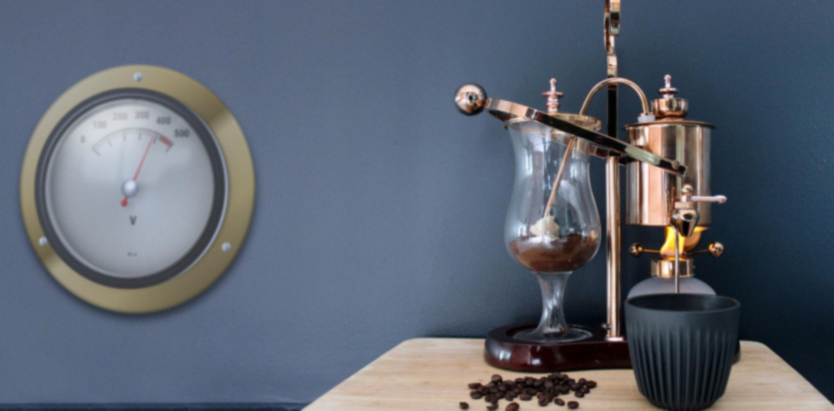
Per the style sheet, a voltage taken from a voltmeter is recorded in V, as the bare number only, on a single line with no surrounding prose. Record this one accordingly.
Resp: 400
